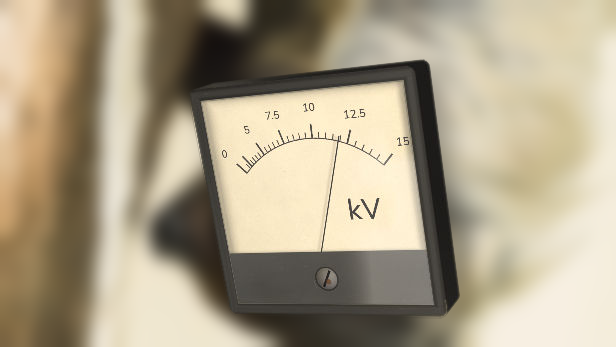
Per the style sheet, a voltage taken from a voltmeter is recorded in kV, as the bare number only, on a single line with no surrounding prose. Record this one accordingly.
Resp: 12
